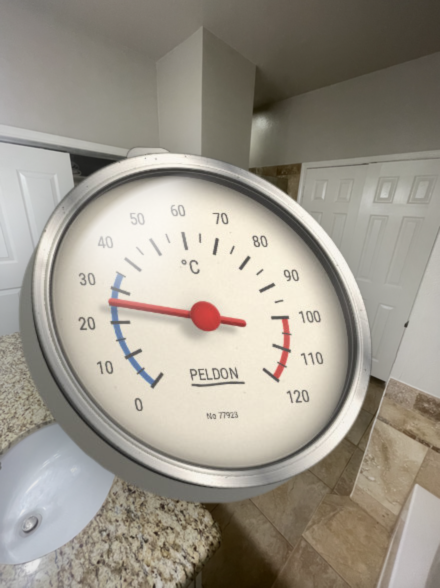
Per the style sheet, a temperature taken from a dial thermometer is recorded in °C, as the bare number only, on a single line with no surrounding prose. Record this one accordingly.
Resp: 25
